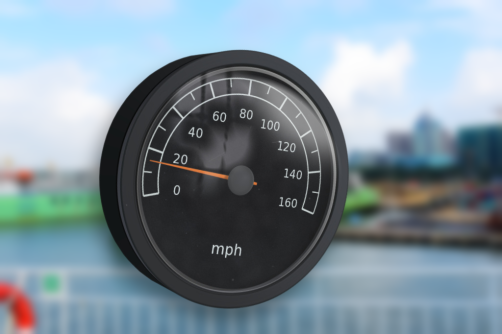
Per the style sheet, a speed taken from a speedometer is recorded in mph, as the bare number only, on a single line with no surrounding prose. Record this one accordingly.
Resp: 15
